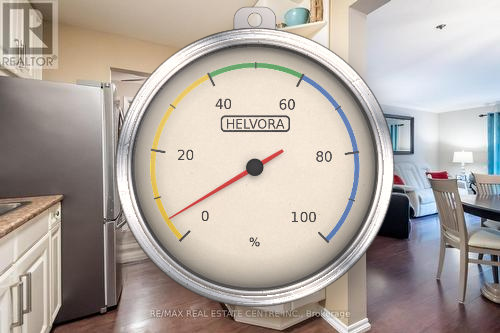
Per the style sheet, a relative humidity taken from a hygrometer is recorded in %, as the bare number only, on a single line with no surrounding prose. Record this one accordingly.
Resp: 5
